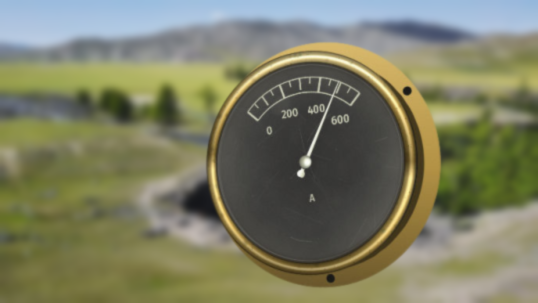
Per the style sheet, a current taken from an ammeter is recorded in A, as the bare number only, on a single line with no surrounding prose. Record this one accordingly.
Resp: 500
